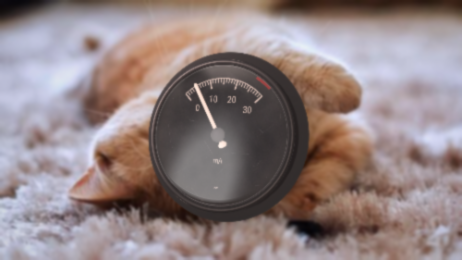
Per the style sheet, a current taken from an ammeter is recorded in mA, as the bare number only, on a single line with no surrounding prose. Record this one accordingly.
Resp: 5
